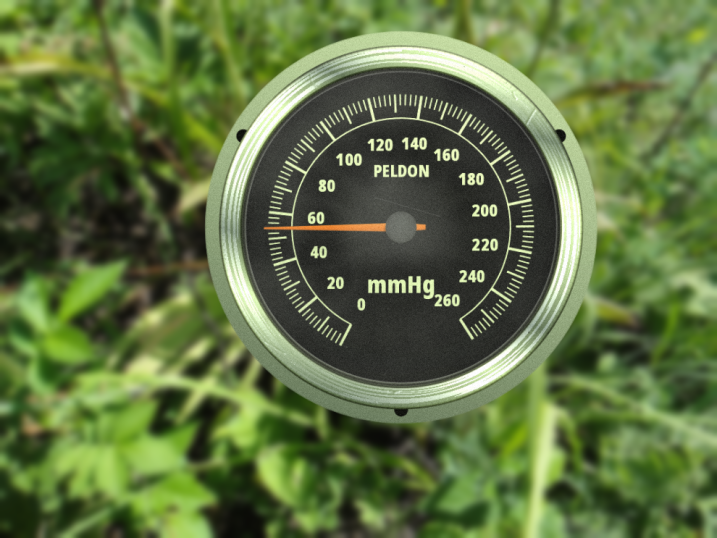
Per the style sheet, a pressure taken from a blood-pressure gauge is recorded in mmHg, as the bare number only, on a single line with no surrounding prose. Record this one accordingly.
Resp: 54
